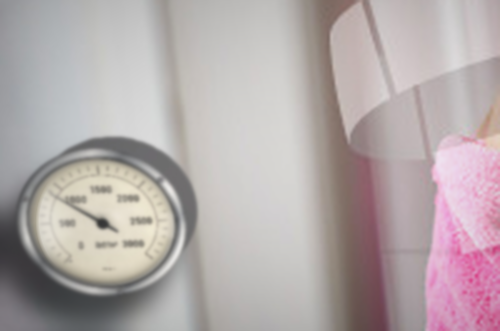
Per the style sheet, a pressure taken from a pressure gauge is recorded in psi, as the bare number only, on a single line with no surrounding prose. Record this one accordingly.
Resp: 900
